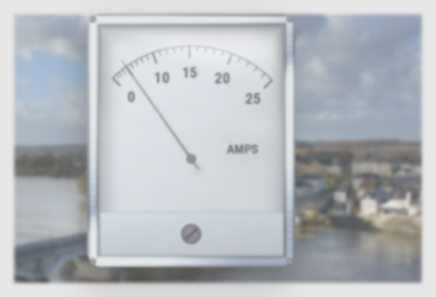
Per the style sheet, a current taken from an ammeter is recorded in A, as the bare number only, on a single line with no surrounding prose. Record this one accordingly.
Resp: 5
